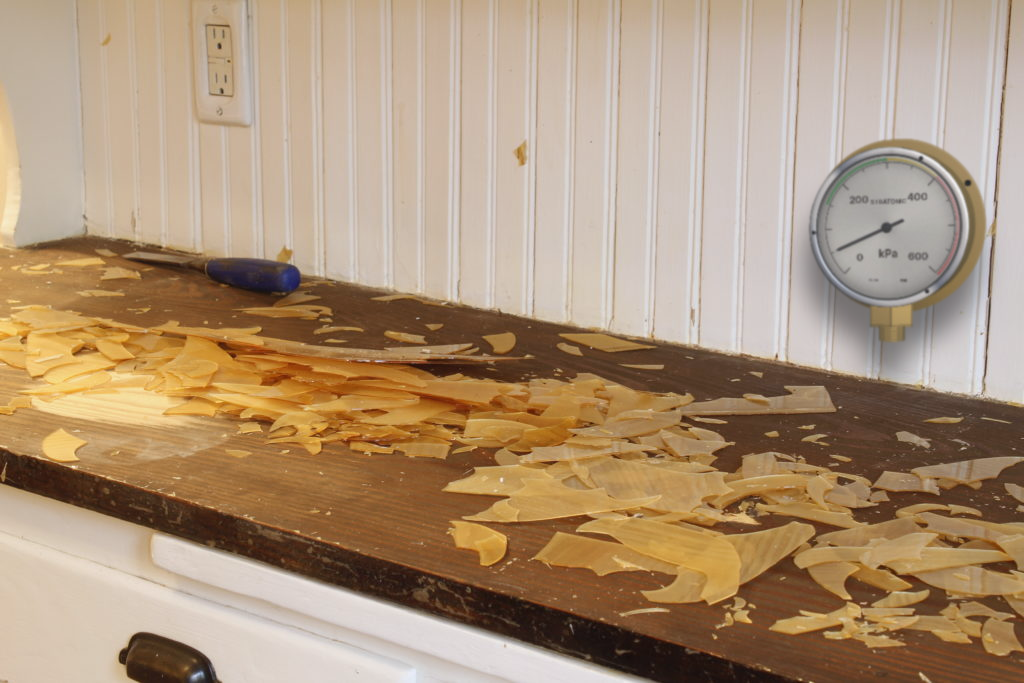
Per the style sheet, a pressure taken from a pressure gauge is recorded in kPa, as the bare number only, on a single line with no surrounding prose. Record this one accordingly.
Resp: 50
